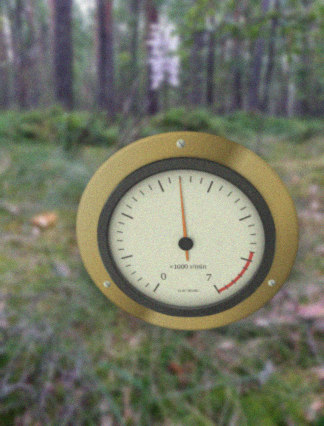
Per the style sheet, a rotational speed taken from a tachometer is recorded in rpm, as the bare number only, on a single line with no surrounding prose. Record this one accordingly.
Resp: 3400
